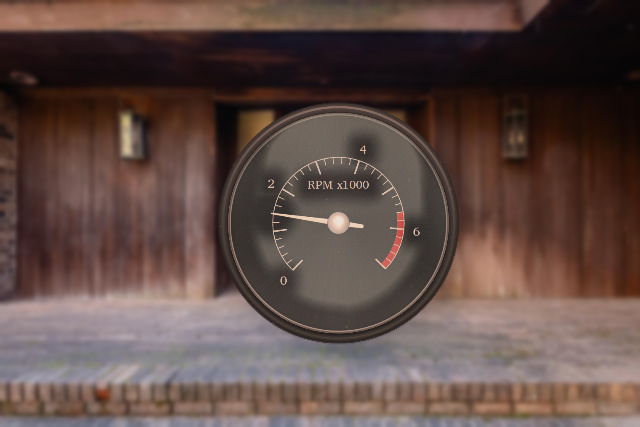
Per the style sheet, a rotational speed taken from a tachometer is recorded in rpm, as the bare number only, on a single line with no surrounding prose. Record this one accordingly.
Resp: 1400
